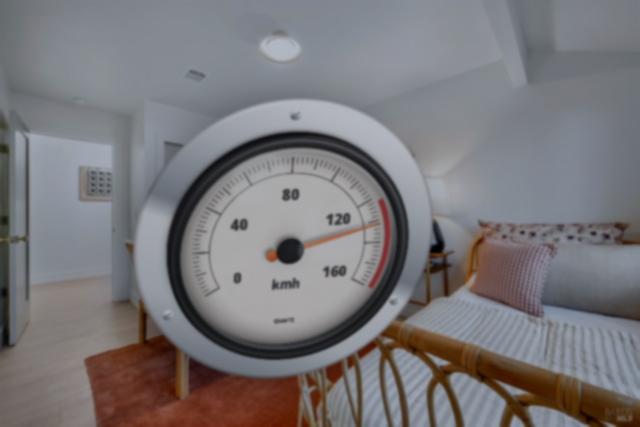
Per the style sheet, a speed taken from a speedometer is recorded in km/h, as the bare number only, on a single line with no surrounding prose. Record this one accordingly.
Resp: 130
